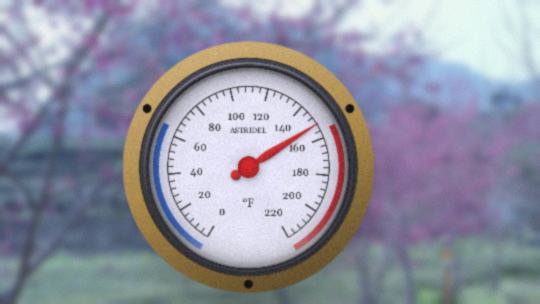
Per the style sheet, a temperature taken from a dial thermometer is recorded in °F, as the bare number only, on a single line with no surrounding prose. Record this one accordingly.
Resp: 152
